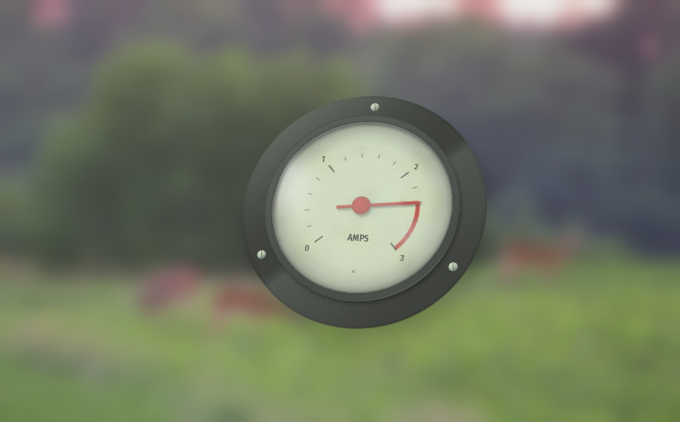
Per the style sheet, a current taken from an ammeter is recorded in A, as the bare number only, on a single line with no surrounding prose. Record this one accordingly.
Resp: 2.4
